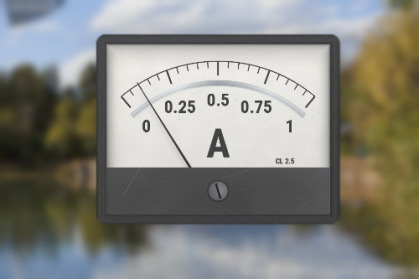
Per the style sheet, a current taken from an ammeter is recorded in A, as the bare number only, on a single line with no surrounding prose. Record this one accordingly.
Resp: 0.1
